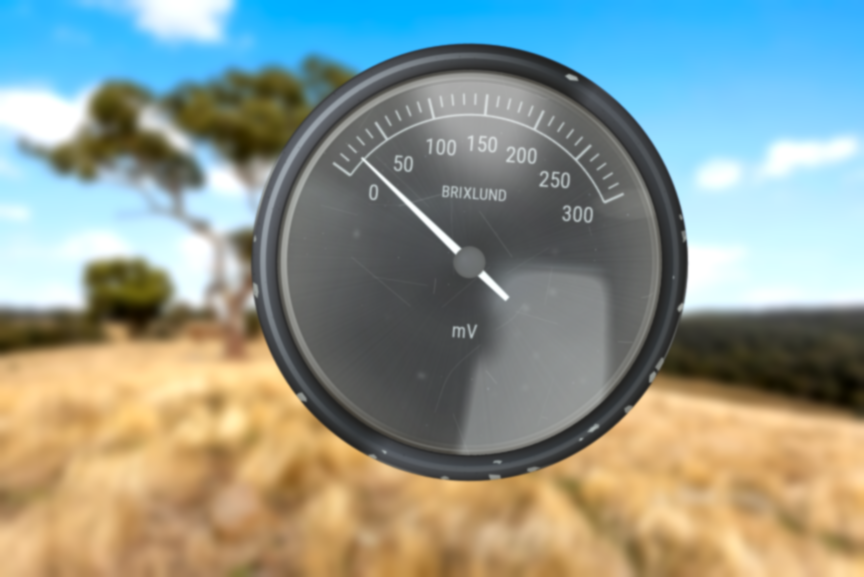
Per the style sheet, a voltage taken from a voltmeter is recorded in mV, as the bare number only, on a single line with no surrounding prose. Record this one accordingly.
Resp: 20
